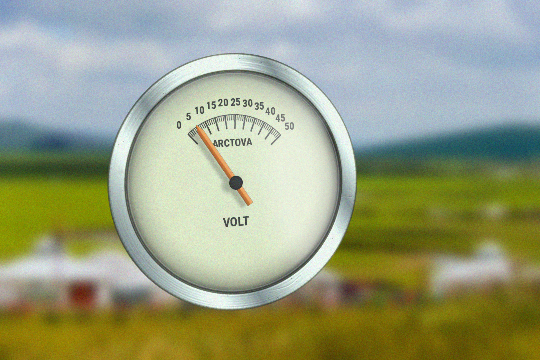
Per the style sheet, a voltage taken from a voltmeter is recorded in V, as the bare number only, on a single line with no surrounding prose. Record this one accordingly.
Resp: 5
